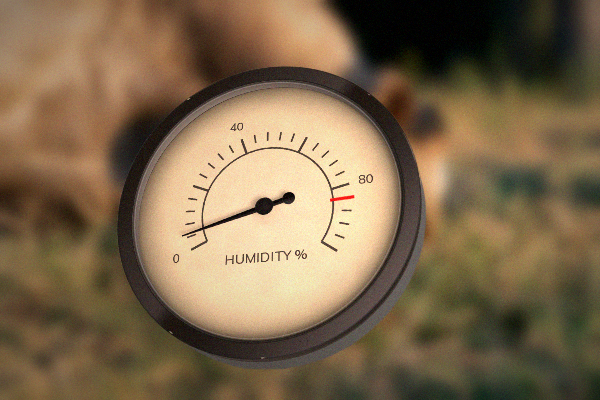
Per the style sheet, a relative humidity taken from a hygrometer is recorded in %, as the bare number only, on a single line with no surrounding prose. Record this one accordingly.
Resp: 4
